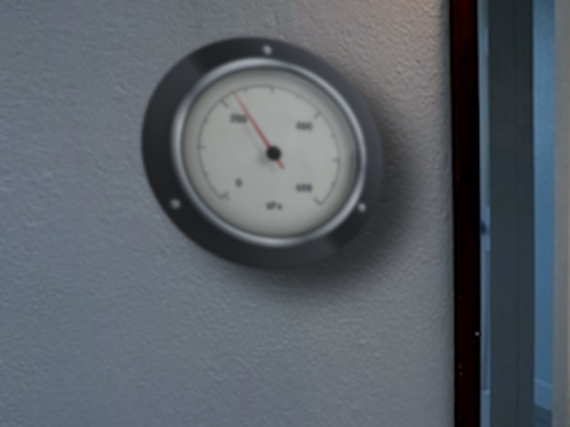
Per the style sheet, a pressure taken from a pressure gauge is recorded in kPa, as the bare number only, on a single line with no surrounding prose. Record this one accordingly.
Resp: 225
